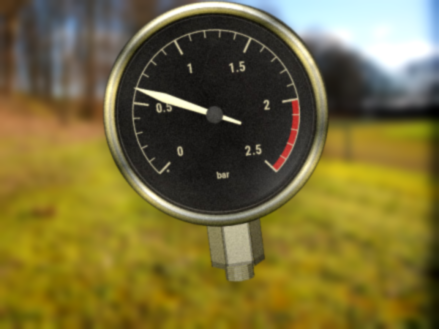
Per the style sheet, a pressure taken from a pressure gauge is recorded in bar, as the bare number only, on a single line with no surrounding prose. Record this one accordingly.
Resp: 0.6
